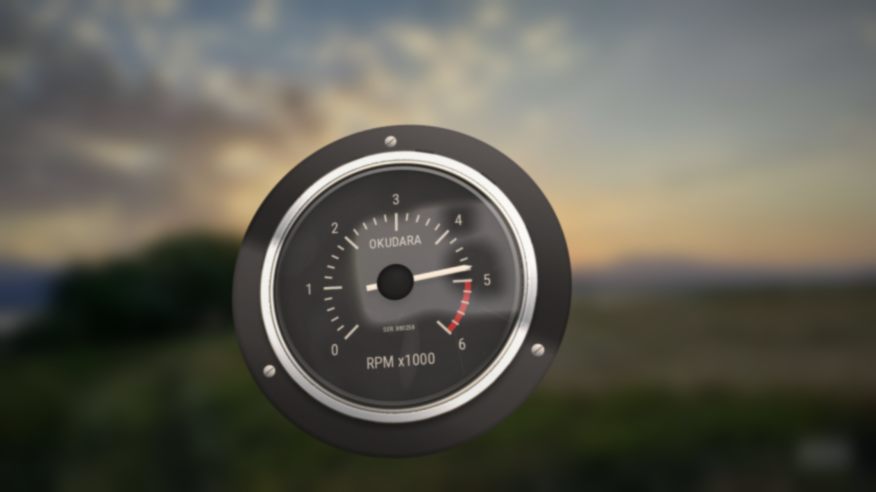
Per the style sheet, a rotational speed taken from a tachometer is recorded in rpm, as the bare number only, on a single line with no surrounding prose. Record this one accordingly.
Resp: 4800
